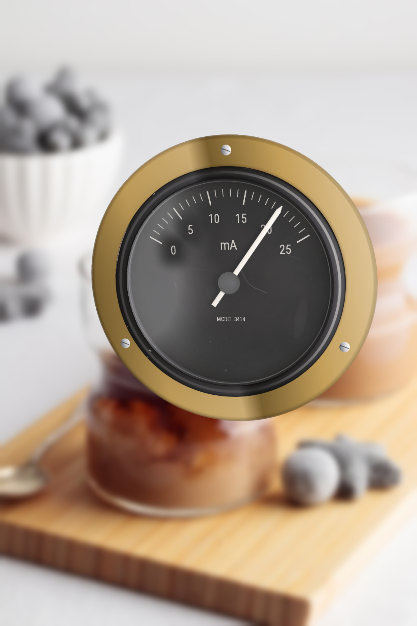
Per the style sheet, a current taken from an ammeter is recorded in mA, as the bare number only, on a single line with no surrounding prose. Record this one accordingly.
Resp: 20
